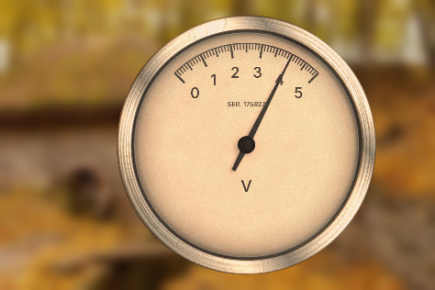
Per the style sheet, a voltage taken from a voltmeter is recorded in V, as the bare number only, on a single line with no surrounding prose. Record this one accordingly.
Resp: 4
